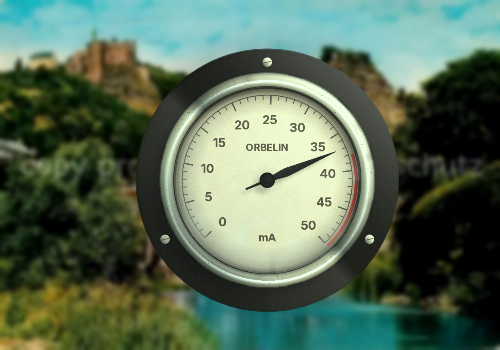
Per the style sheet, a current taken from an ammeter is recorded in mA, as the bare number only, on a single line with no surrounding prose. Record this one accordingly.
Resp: 37
